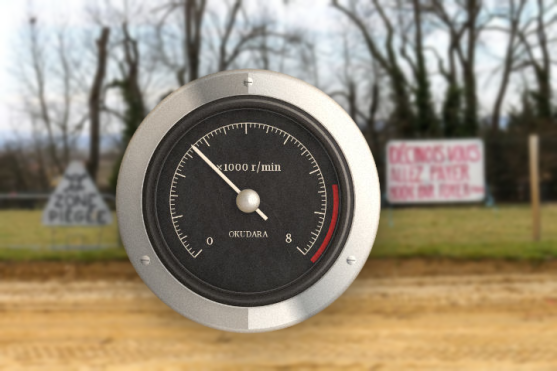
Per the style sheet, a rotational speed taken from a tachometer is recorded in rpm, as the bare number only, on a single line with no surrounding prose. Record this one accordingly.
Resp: 2700
